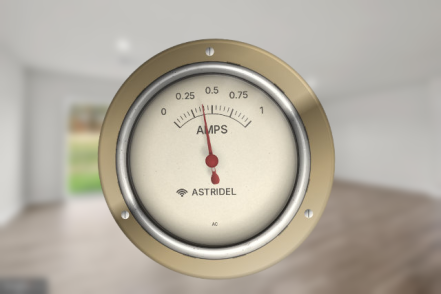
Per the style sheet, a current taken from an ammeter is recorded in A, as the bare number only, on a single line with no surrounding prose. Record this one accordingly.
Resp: 0.4
